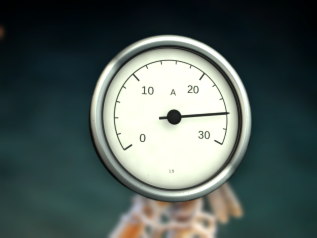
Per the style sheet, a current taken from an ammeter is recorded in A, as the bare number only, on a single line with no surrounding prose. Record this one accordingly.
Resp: 26
